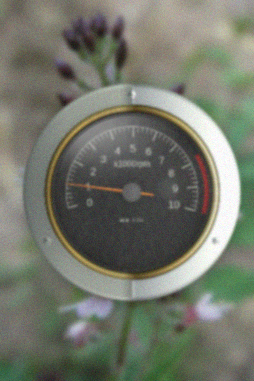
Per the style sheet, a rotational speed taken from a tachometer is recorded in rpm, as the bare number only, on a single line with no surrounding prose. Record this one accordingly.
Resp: 1000
